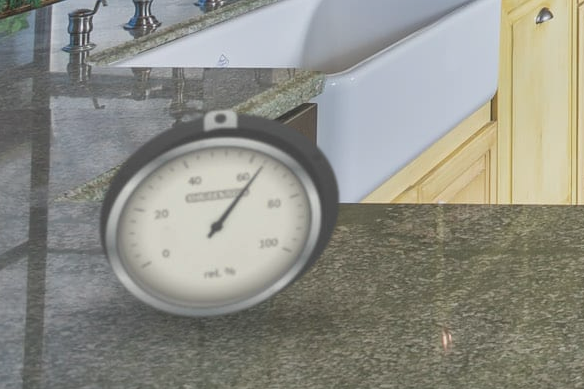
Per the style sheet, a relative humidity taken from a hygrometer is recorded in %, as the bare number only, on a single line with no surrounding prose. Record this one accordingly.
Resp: 64
